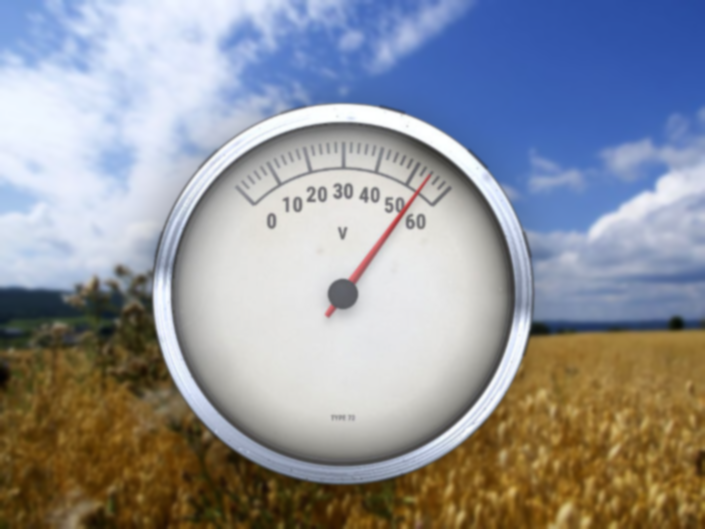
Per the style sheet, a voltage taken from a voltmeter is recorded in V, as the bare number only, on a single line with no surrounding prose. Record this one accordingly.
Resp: 54
